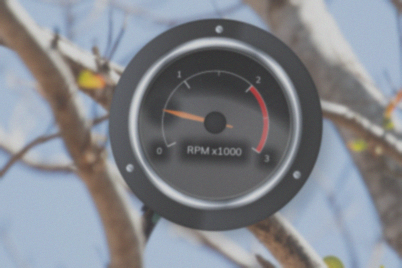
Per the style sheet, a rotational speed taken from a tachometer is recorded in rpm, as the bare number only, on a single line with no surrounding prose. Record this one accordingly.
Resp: 500
